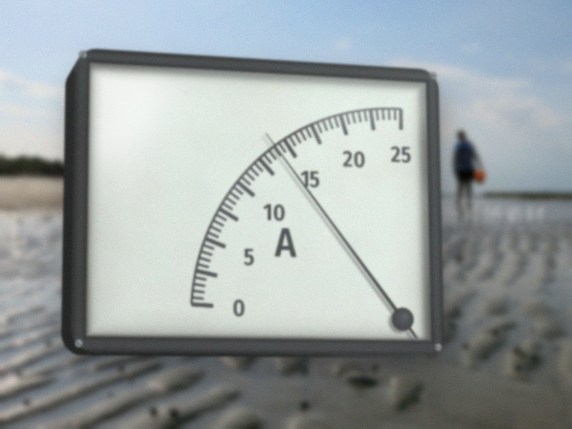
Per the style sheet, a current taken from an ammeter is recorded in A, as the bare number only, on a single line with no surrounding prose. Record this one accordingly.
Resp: 14
